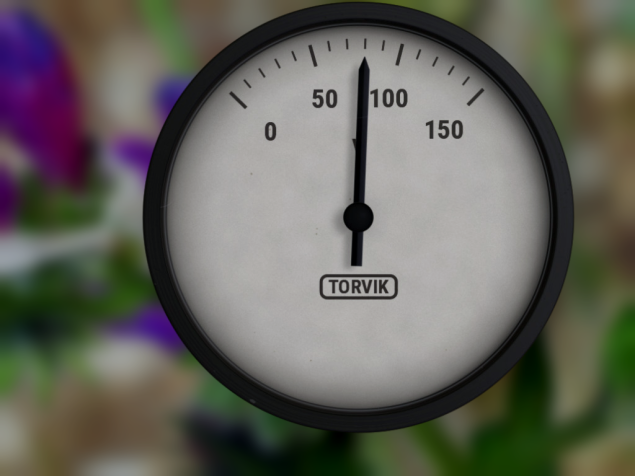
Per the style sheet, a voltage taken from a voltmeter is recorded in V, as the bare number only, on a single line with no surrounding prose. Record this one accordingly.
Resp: 80
